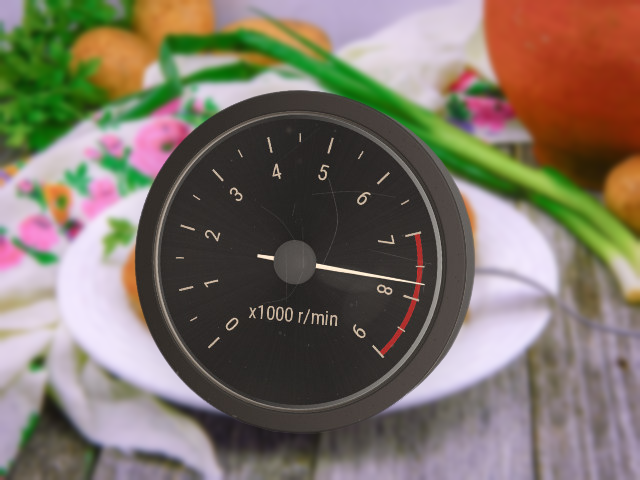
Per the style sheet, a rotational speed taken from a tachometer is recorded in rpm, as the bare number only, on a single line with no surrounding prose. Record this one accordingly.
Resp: 7750
